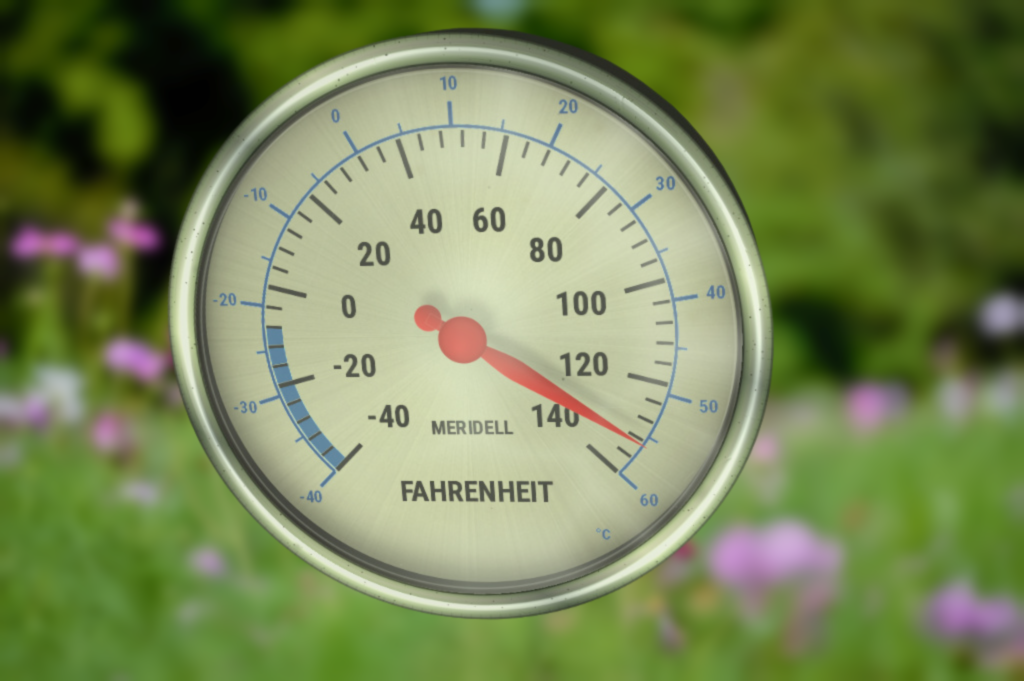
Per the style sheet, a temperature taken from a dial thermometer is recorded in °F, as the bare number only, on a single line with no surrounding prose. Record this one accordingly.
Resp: 132
